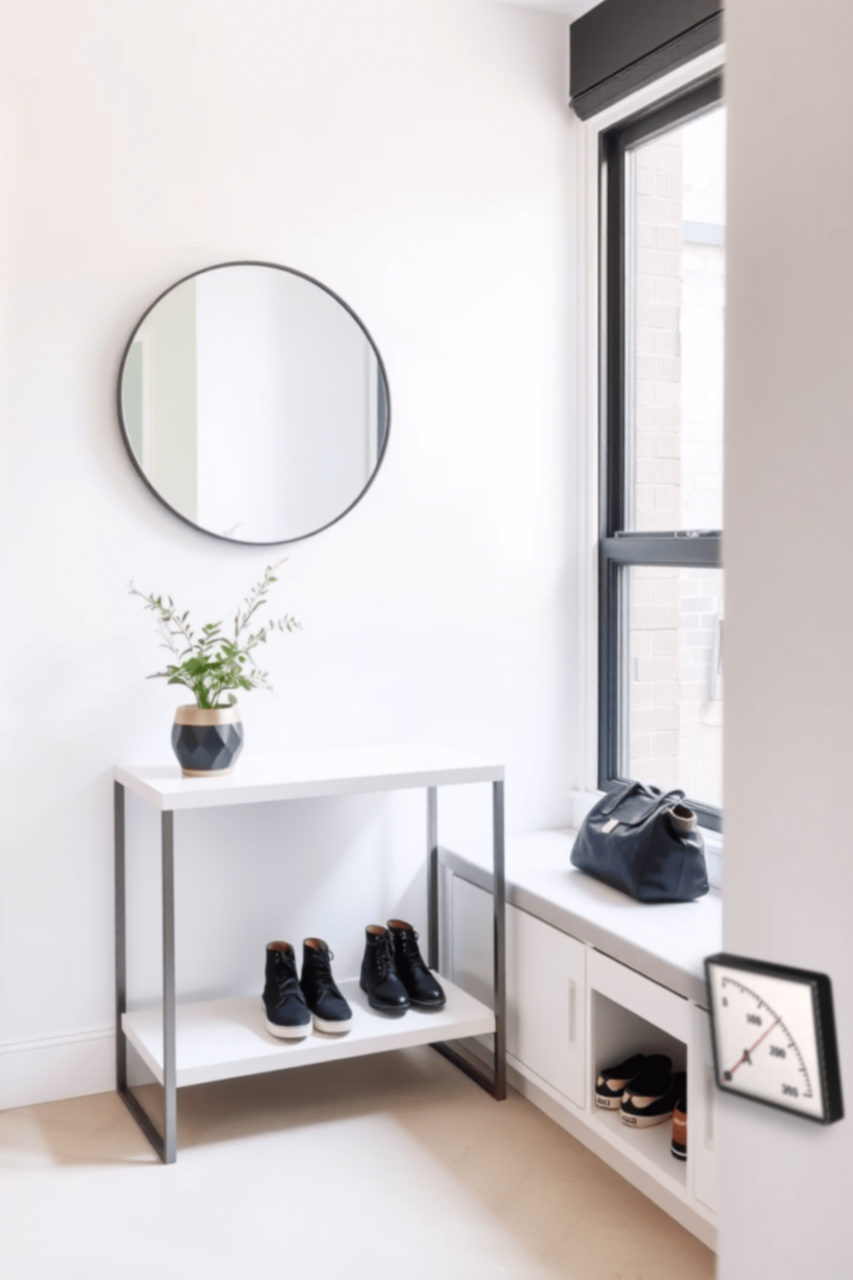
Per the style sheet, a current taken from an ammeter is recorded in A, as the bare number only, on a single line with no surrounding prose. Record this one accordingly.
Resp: 150
